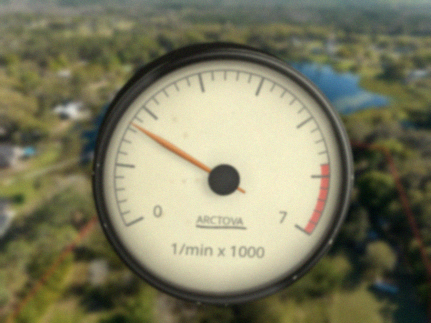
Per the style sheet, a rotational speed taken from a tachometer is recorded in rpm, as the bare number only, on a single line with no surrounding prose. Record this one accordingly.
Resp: 1700
